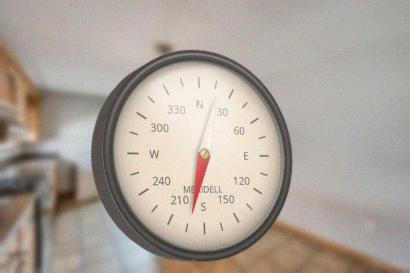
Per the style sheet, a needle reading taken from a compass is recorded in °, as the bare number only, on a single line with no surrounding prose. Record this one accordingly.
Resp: 195
